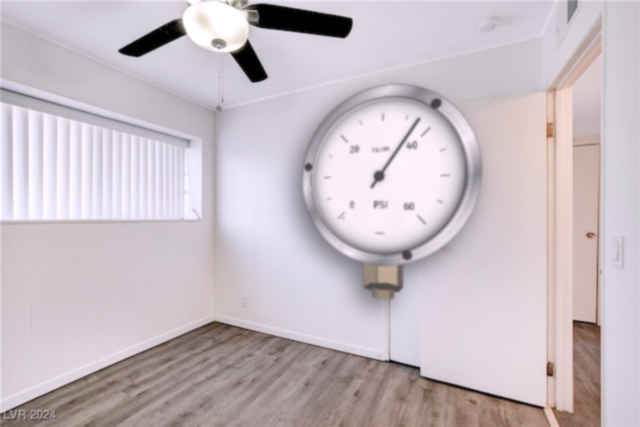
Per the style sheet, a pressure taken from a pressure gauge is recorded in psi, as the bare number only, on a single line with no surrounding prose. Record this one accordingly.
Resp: 37.5
